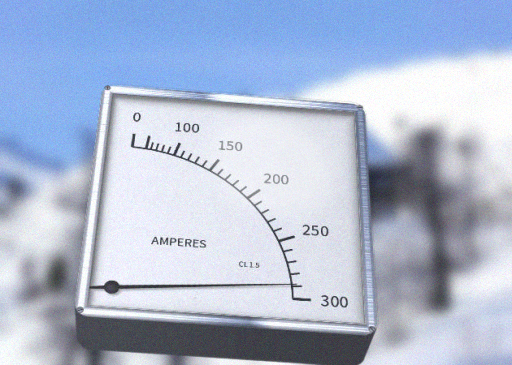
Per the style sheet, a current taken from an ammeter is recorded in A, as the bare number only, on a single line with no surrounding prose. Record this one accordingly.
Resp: 290
